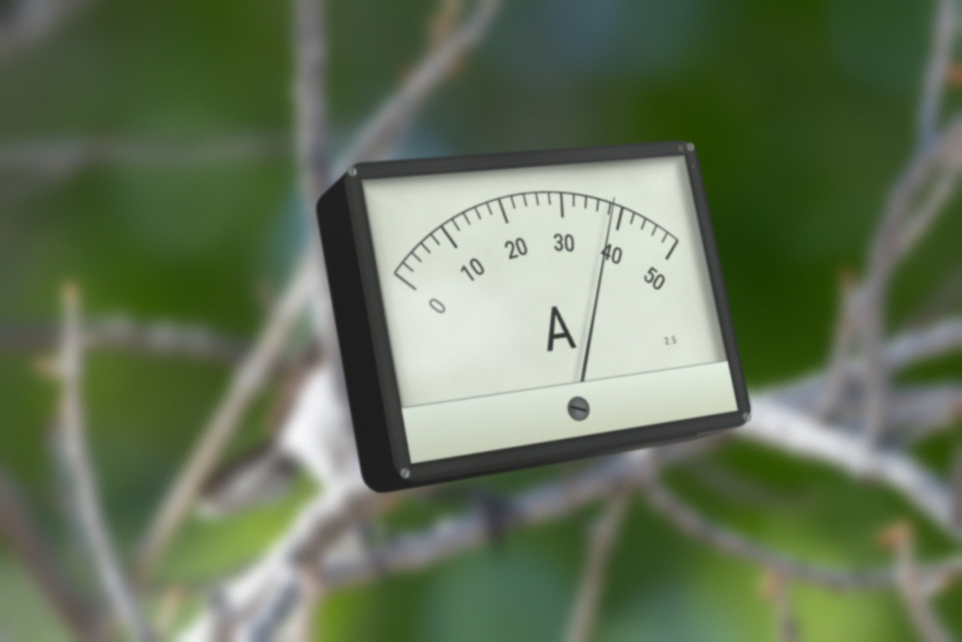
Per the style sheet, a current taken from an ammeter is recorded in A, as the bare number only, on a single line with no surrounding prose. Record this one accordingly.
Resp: 38
